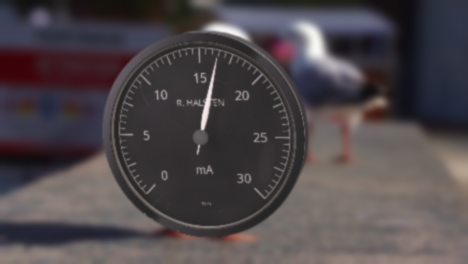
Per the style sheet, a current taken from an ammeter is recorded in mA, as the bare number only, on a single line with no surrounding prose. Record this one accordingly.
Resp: 16.5
